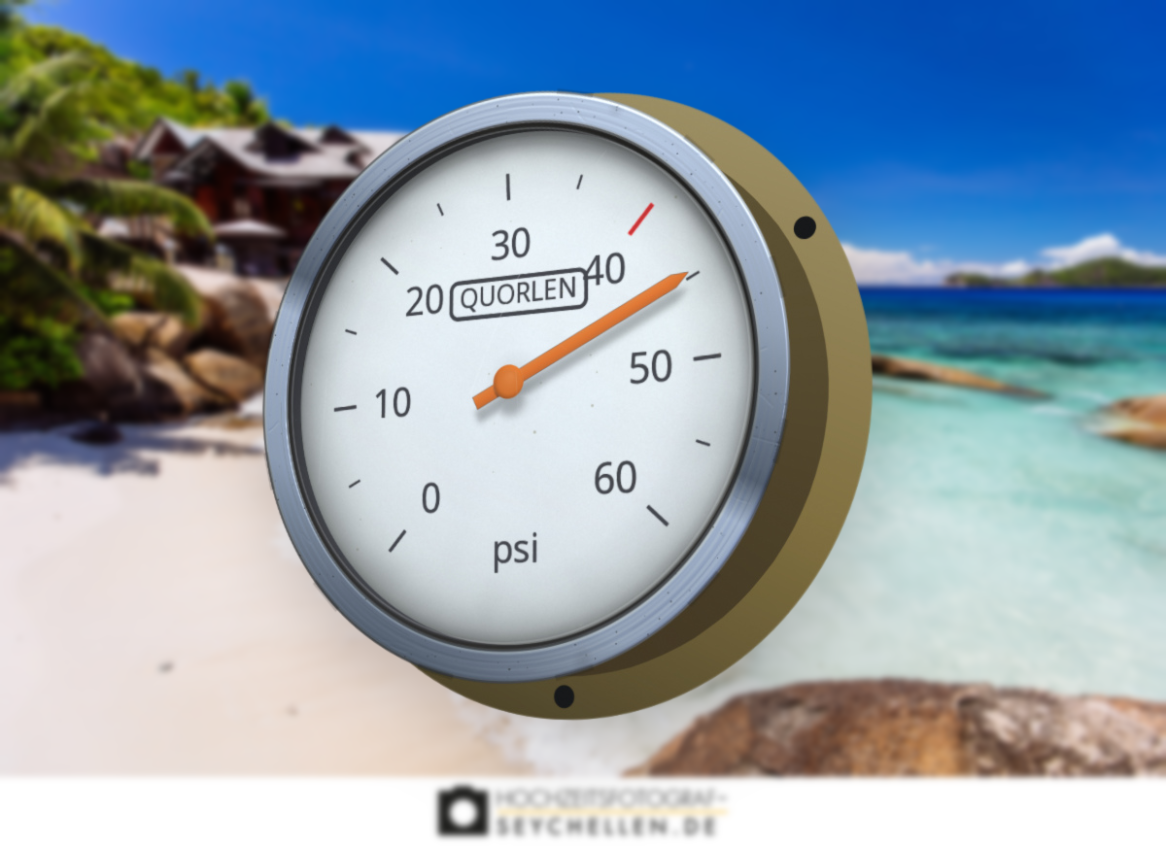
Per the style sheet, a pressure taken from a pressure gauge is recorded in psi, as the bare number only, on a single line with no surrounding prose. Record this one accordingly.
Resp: 45
